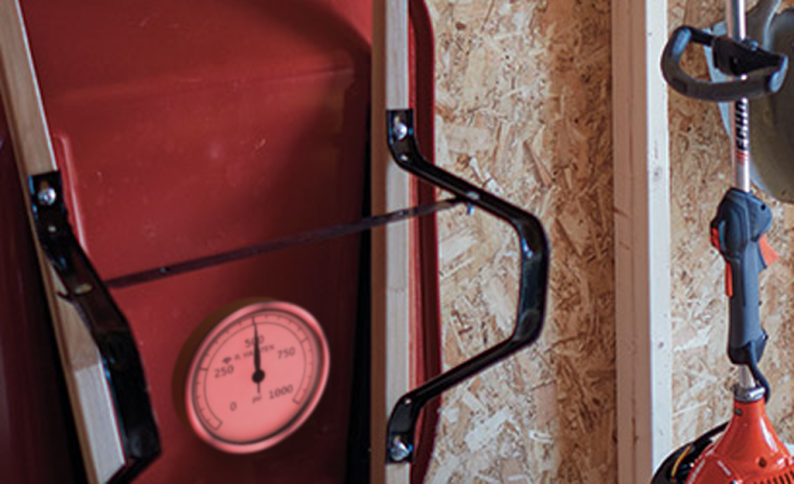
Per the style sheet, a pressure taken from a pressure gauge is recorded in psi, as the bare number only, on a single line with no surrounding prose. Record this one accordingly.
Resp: 500
